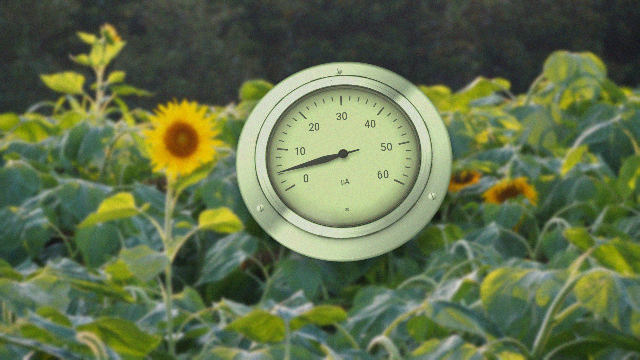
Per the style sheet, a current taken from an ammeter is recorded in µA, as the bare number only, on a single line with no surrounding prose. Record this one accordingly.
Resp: 4
